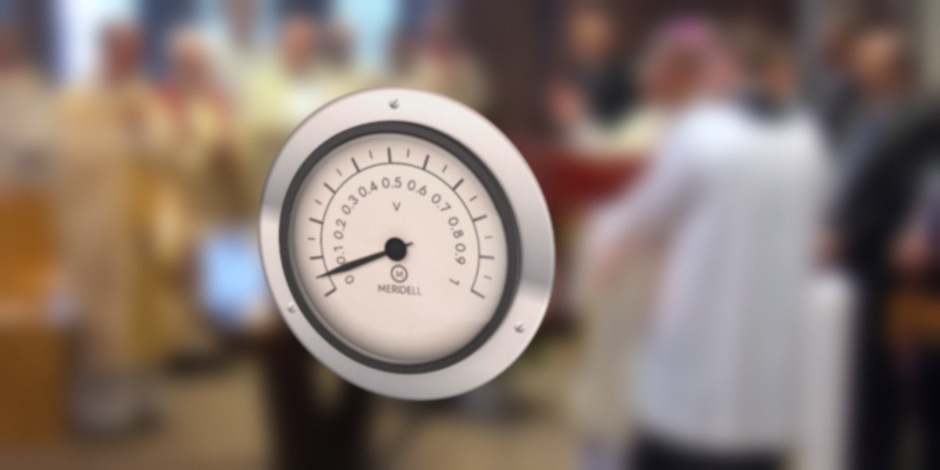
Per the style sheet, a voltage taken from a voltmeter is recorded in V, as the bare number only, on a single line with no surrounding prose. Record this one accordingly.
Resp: 0.05
